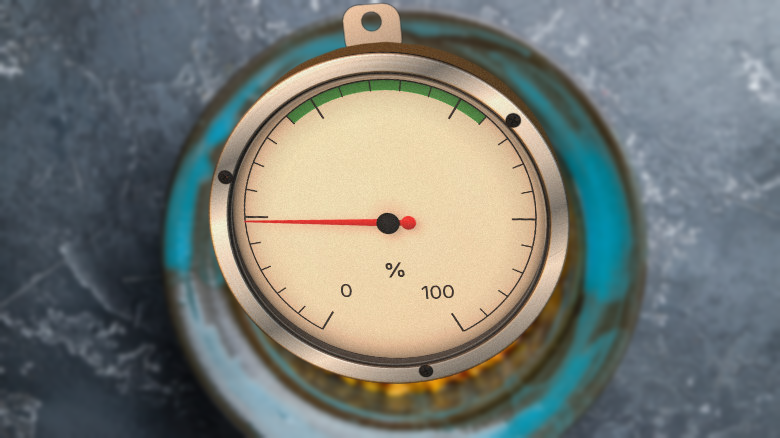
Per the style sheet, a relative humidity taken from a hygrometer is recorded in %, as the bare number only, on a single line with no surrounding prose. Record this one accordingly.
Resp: 20
